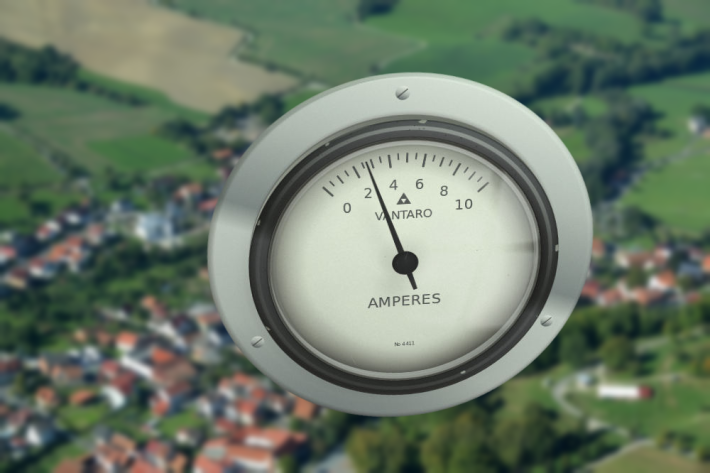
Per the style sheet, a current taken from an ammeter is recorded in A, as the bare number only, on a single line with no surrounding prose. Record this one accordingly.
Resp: 2.75
